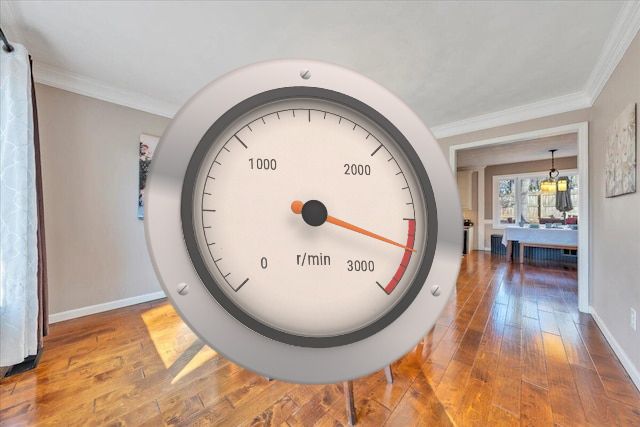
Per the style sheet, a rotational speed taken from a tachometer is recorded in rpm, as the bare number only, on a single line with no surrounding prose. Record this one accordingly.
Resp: 2700
